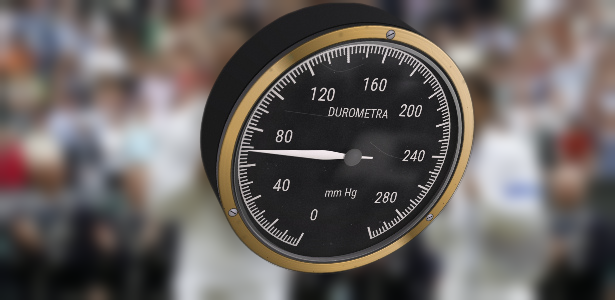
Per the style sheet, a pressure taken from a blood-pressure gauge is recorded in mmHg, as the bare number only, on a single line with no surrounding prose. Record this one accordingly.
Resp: 70
